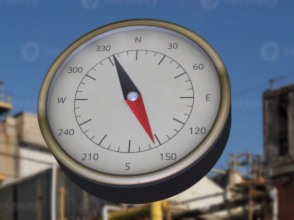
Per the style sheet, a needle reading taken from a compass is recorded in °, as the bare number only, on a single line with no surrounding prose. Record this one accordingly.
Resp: 155
